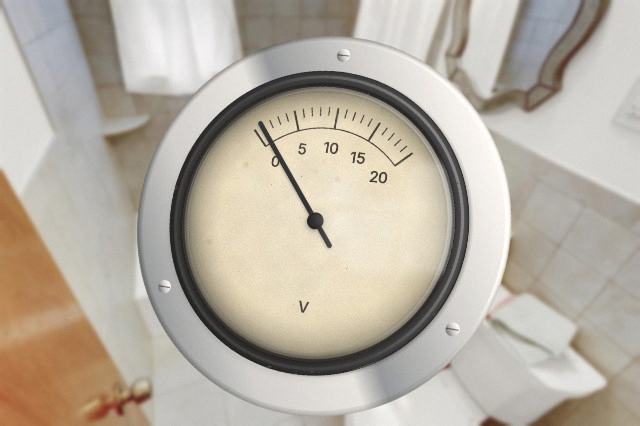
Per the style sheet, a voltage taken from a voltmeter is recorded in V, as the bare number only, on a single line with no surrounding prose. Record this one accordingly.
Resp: 1
